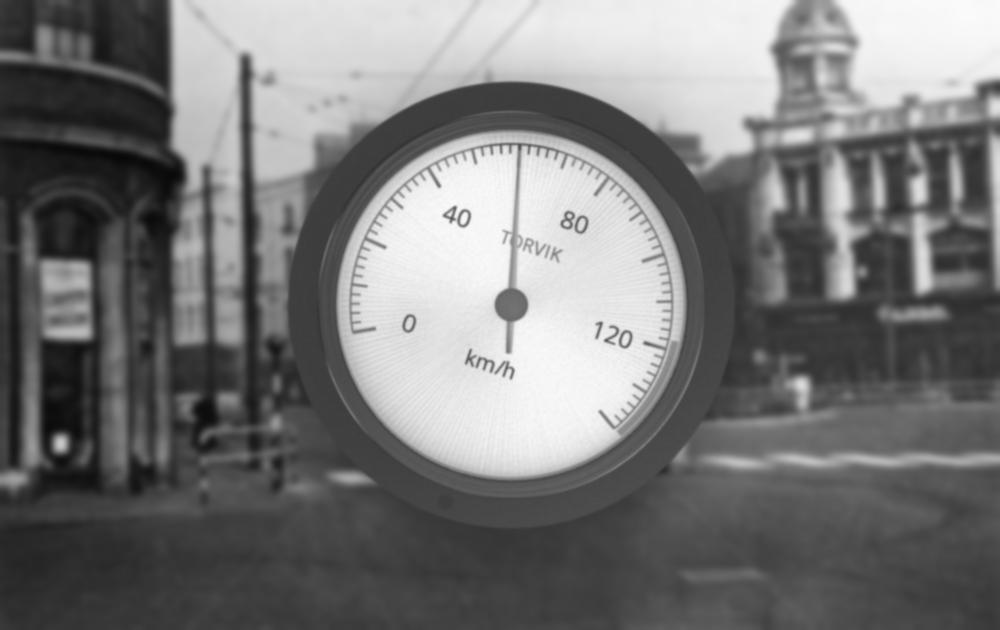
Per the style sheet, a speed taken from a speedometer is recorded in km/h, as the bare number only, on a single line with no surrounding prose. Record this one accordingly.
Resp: 60
